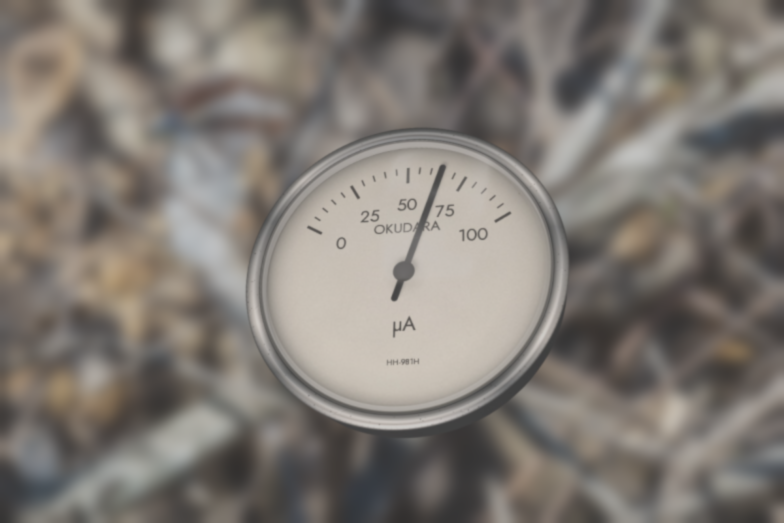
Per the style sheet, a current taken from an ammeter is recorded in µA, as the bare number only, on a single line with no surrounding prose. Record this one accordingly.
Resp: 65
